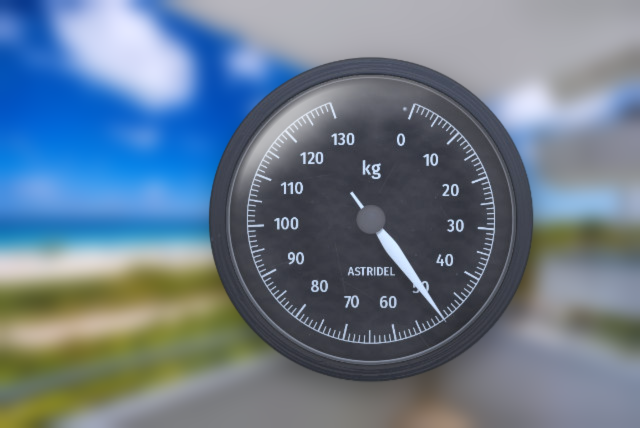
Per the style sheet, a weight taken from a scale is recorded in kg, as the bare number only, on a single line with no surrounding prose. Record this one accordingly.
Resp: 50
